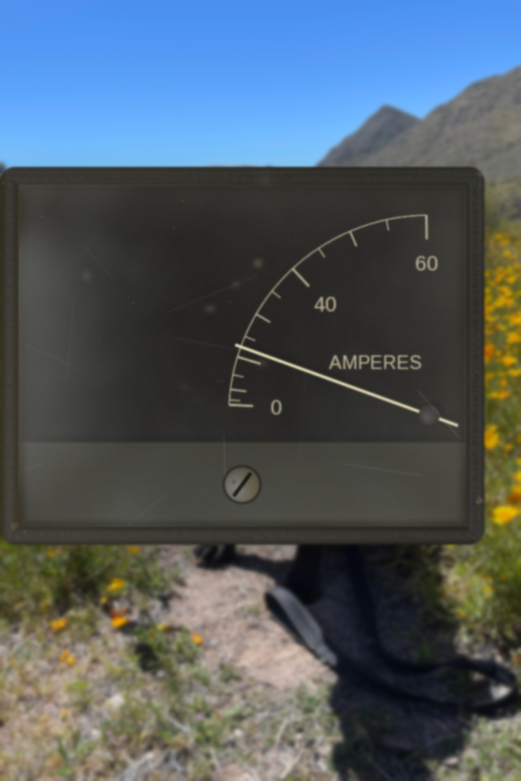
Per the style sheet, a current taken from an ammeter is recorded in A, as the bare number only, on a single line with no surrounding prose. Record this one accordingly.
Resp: 22.5
